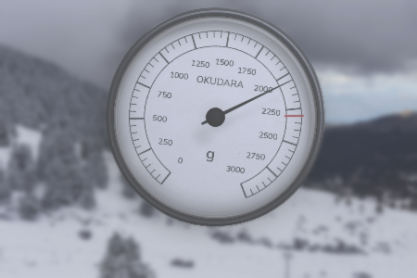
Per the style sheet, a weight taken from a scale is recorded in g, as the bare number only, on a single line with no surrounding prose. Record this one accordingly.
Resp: 2050
